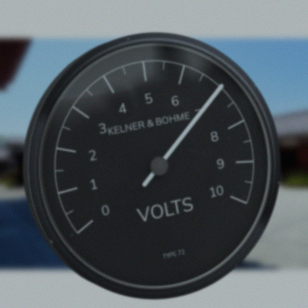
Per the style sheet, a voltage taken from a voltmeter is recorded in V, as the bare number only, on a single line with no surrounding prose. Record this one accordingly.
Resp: 7
